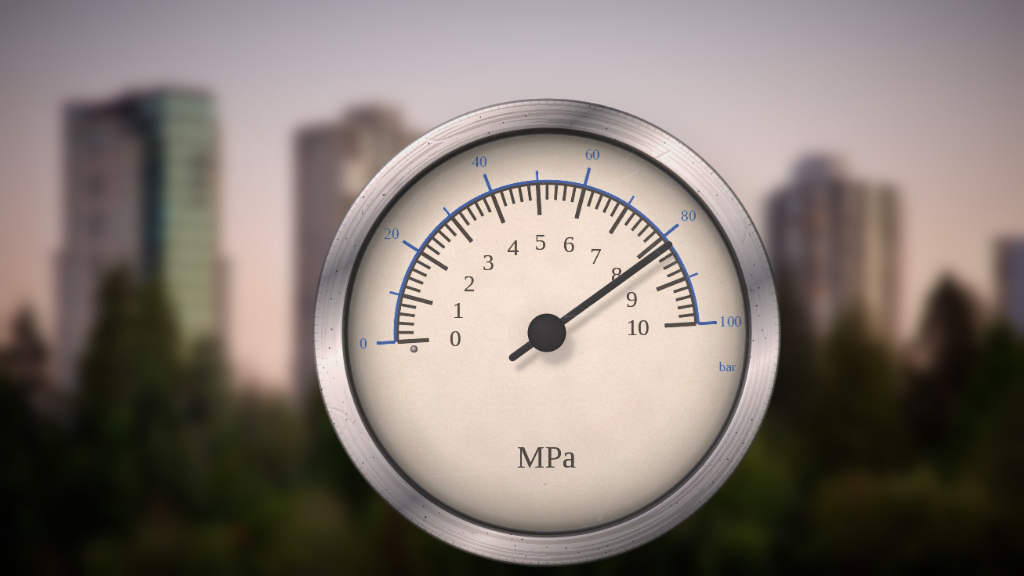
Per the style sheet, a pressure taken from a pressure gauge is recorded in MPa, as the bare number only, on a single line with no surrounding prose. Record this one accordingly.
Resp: 8.2
